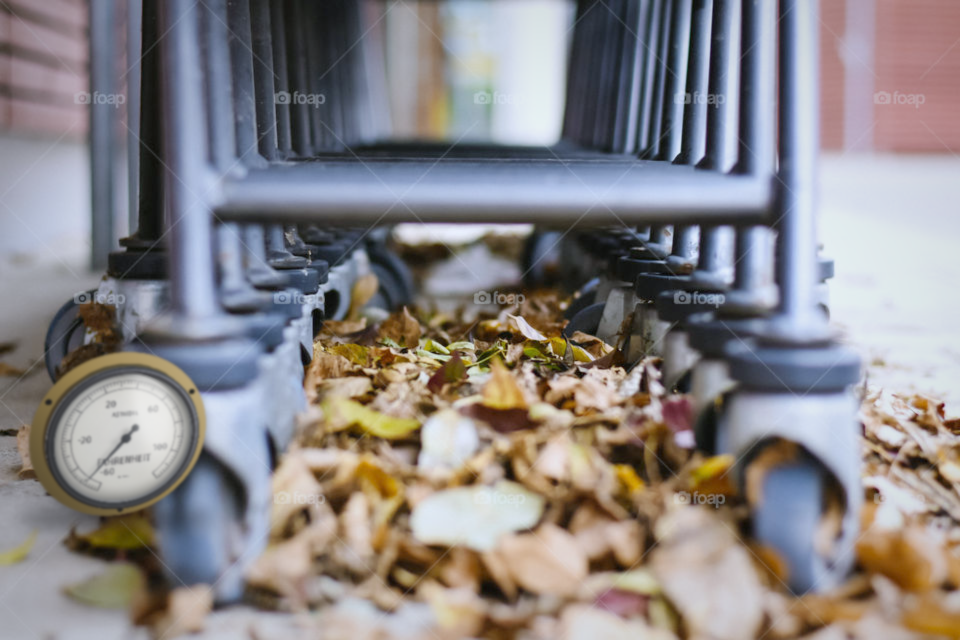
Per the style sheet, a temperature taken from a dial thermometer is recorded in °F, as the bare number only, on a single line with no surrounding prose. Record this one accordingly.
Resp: -50
